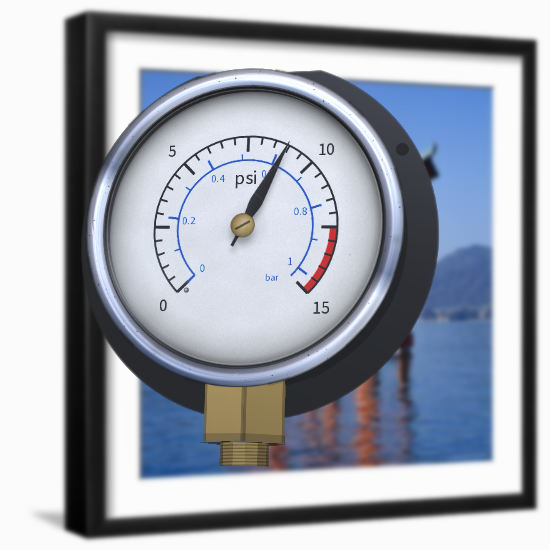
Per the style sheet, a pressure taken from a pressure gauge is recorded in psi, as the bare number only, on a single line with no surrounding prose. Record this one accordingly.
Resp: 9
